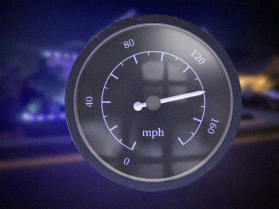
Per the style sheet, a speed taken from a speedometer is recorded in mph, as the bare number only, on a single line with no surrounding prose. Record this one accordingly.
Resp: 140
